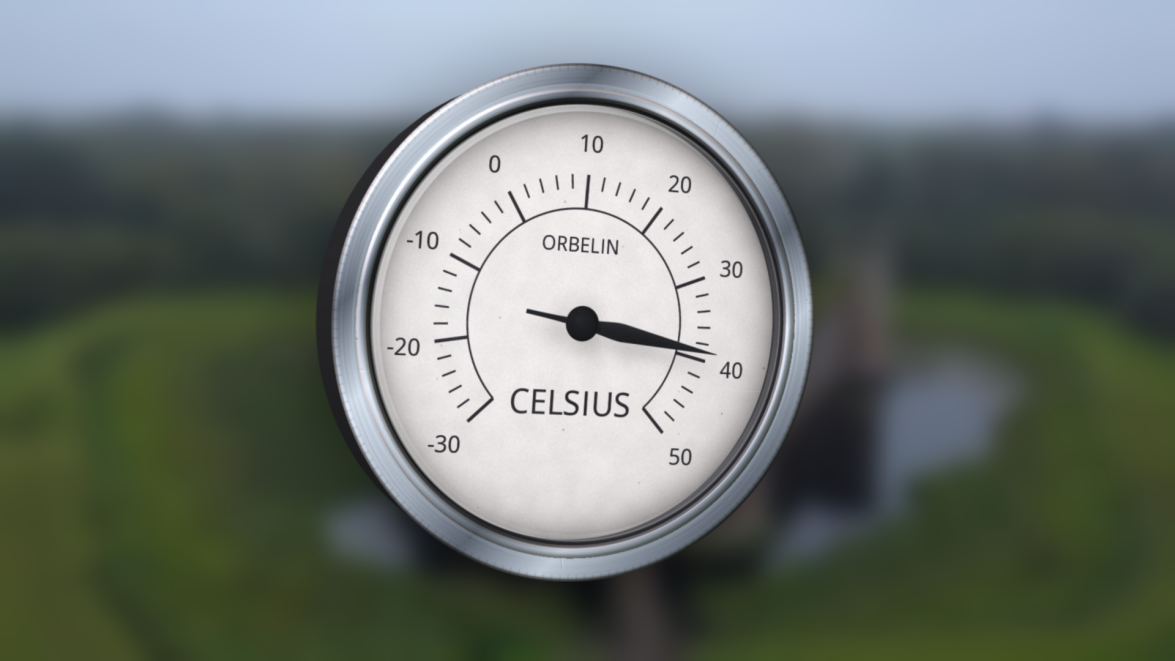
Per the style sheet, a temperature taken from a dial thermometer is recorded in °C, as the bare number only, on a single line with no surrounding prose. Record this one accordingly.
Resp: 39
